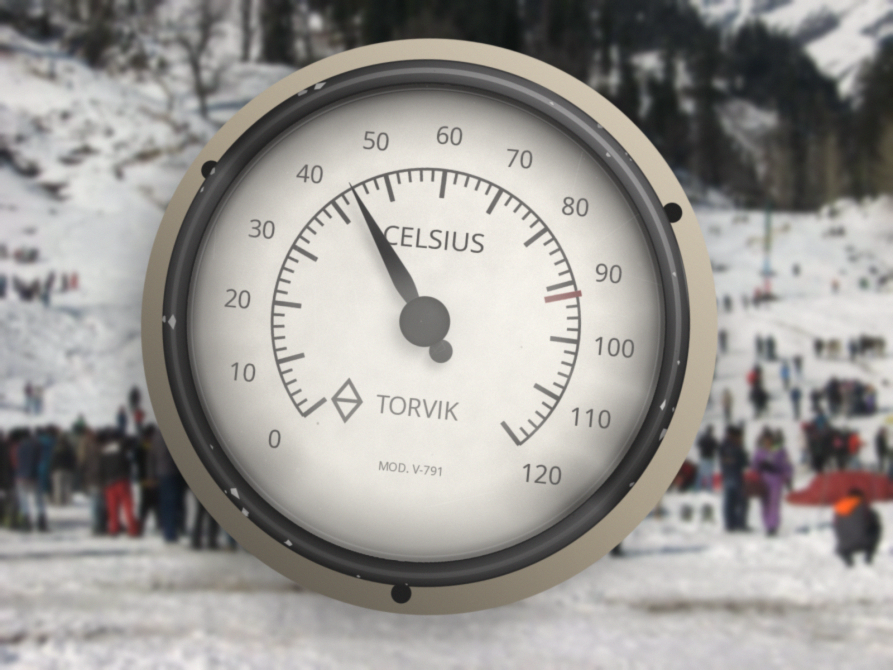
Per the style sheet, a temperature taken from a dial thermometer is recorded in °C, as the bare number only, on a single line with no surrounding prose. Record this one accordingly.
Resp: 44
